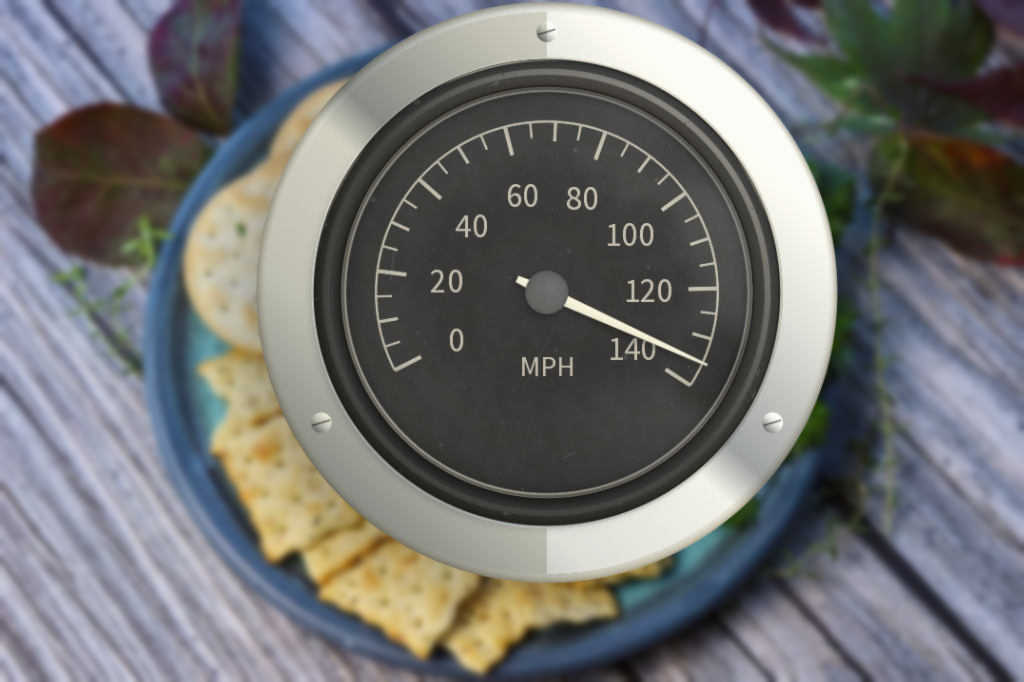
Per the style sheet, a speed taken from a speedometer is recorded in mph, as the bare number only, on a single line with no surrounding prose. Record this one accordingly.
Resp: 135
